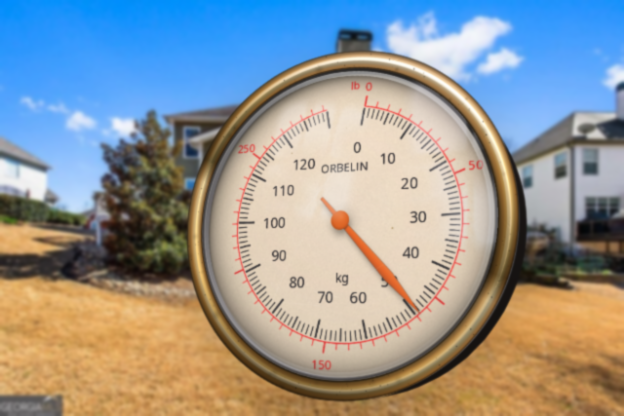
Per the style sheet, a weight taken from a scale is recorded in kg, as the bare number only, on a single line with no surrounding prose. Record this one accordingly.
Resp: 49
